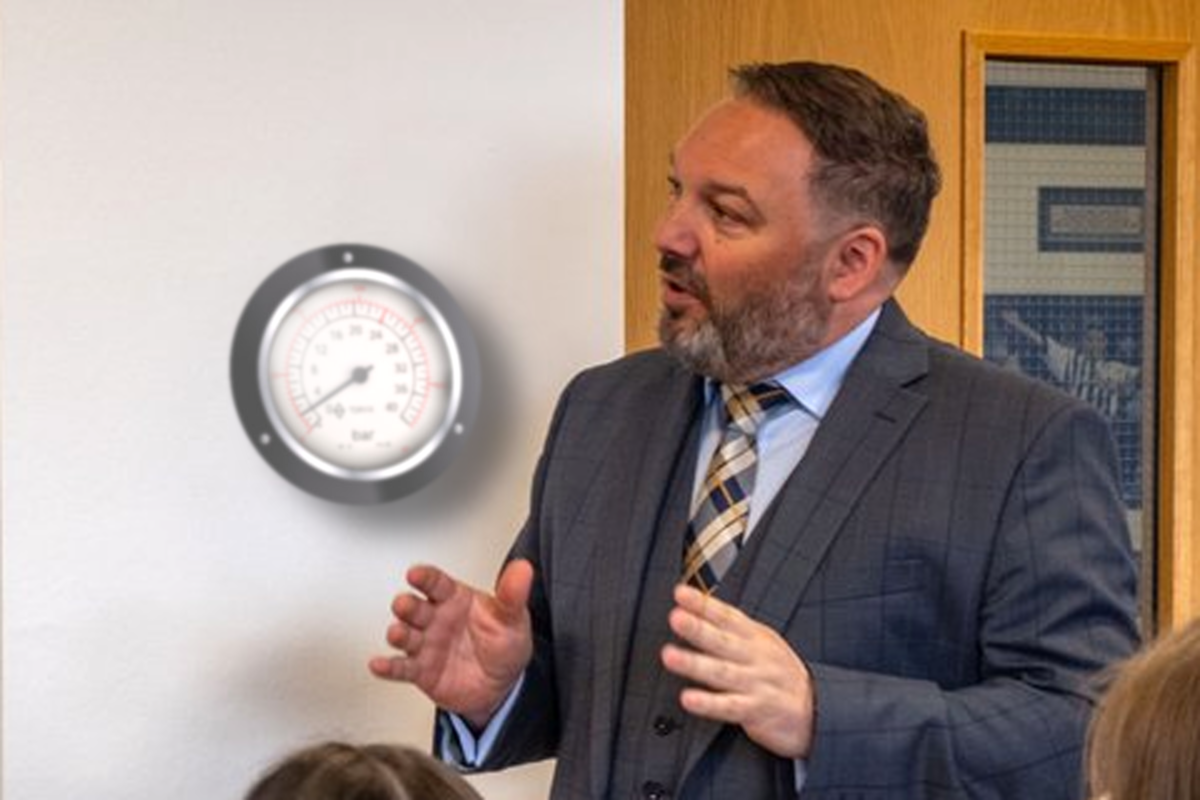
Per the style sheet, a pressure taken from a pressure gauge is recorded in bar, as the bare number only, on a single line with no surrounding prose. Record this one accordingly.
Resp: 2
